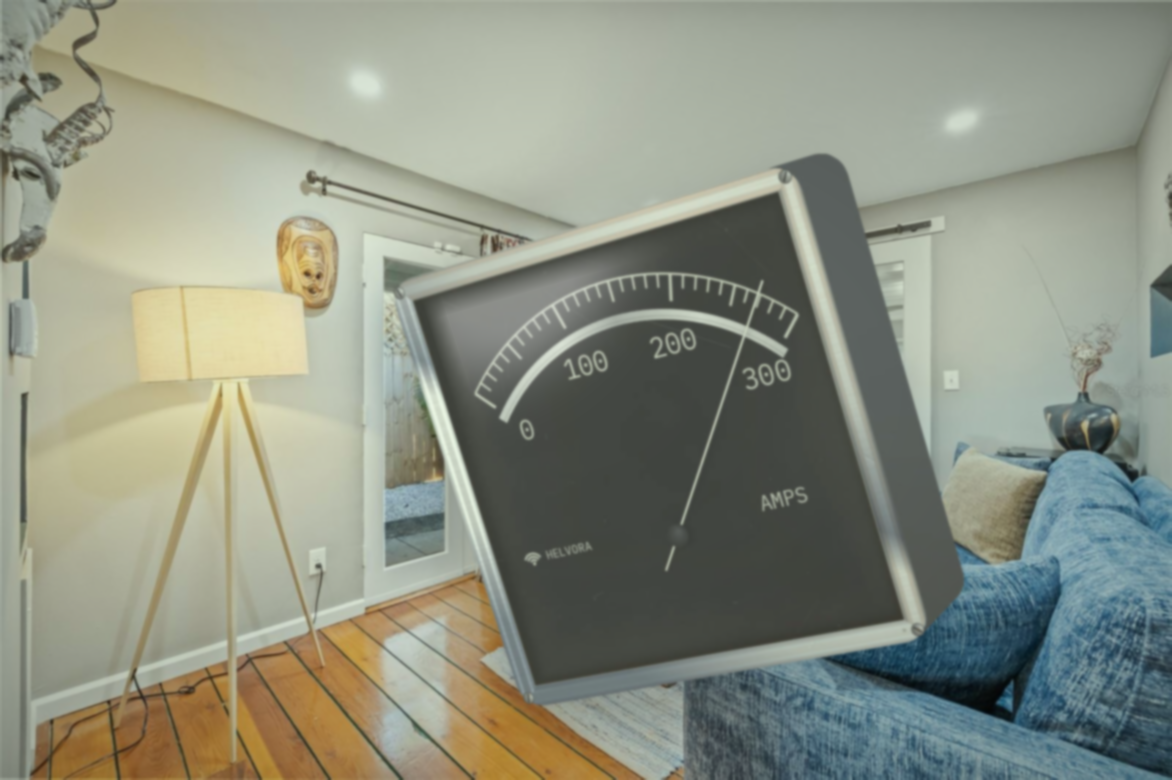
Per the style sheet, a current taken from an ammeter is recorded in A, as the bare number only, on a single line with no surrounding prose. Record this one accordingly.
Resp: 270
